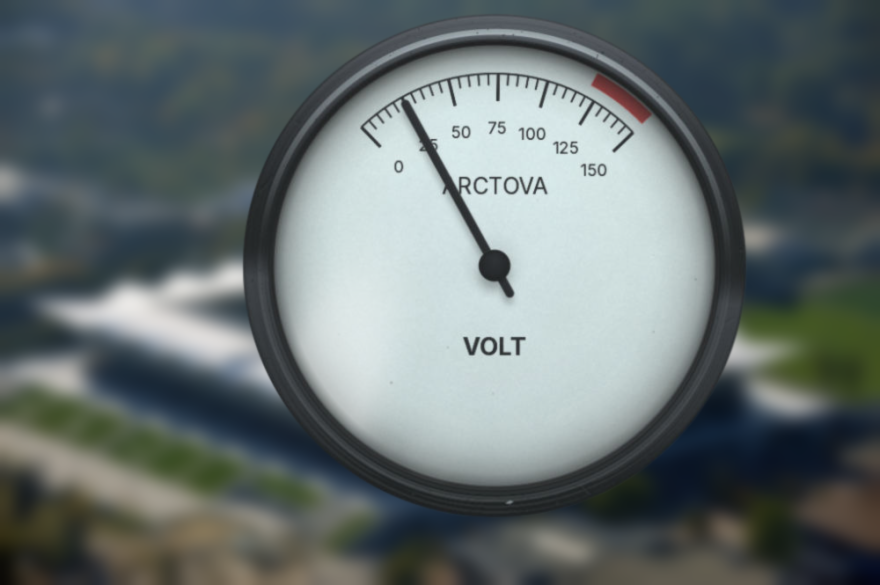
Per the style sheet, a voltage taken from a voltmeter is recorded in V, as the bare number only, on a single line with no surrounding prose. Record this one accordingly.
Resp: 25
